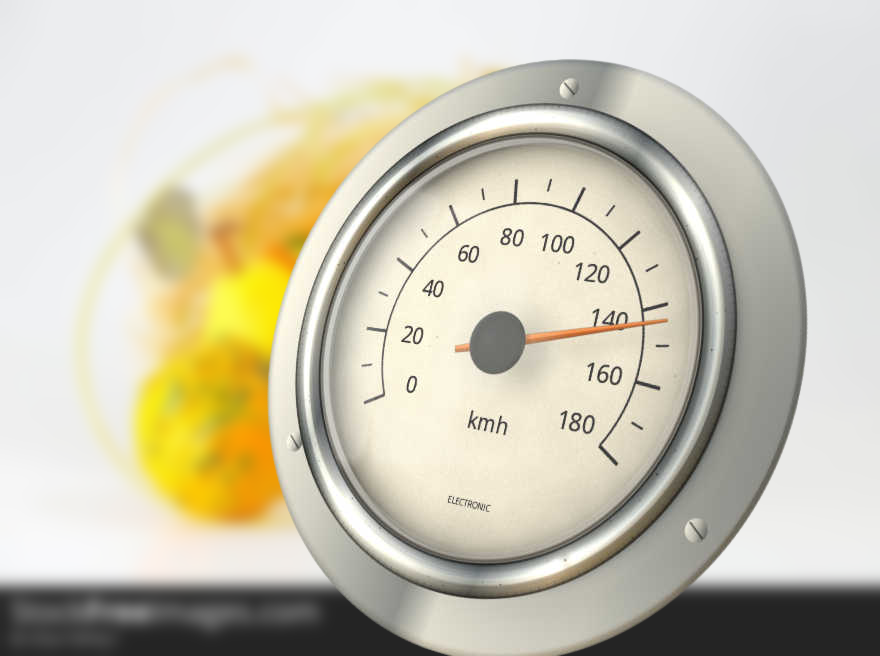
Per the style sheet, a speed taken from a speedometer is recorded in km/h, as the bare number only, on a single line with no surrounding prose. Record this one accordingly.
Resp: 145
